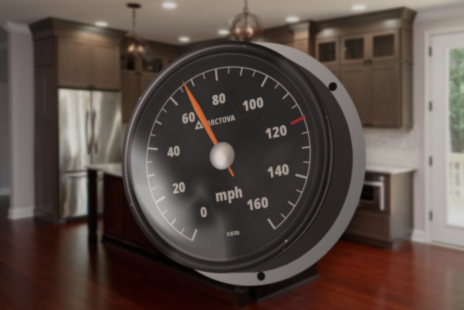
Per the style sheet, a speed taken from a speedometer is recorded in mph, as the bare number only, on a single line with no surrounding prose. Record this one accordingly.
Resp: 67.5
